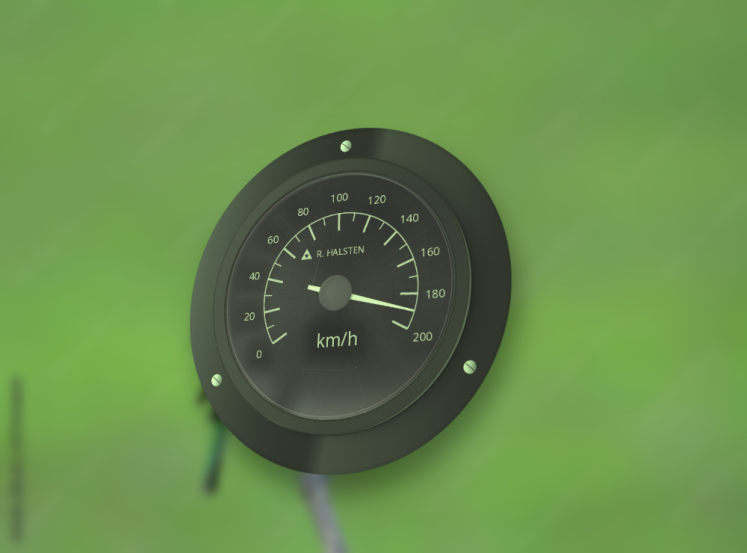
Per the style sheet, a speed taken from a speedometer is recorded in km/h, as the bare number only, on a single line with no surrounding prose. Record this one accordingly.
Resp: 190
